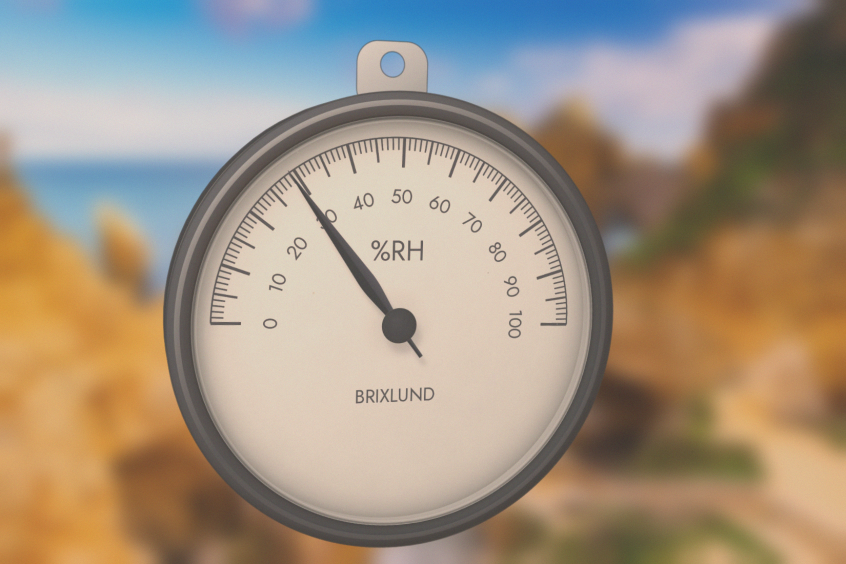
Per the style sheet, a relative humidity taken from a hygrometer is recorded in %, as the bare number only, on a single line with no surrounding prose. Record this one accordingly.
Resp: 29
